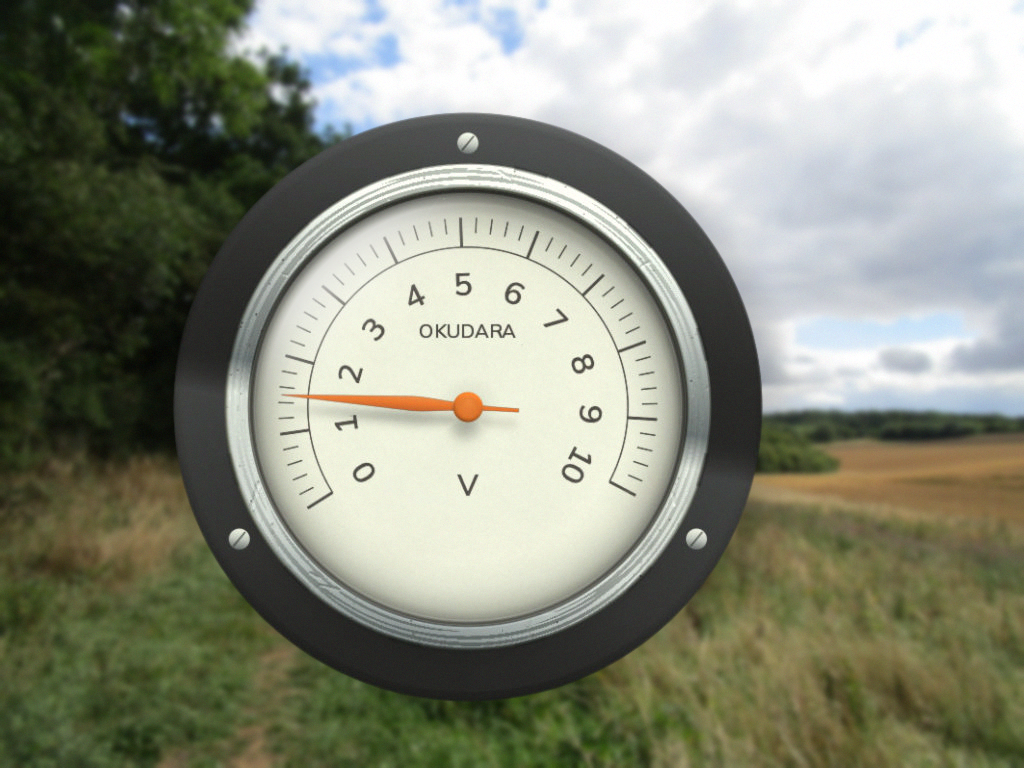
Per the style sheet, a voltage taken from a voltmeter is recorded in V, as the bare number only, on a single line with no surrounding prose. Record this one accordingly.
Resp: 1.5
